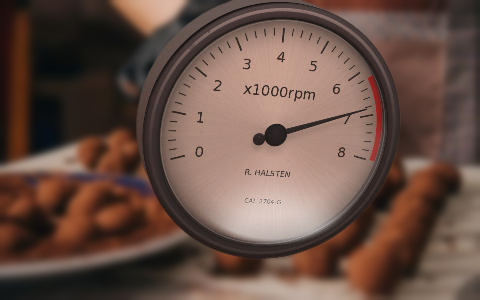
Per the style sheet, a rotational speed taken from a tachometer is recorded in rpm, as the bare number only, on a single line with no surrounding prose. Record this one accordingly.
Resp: 6800
